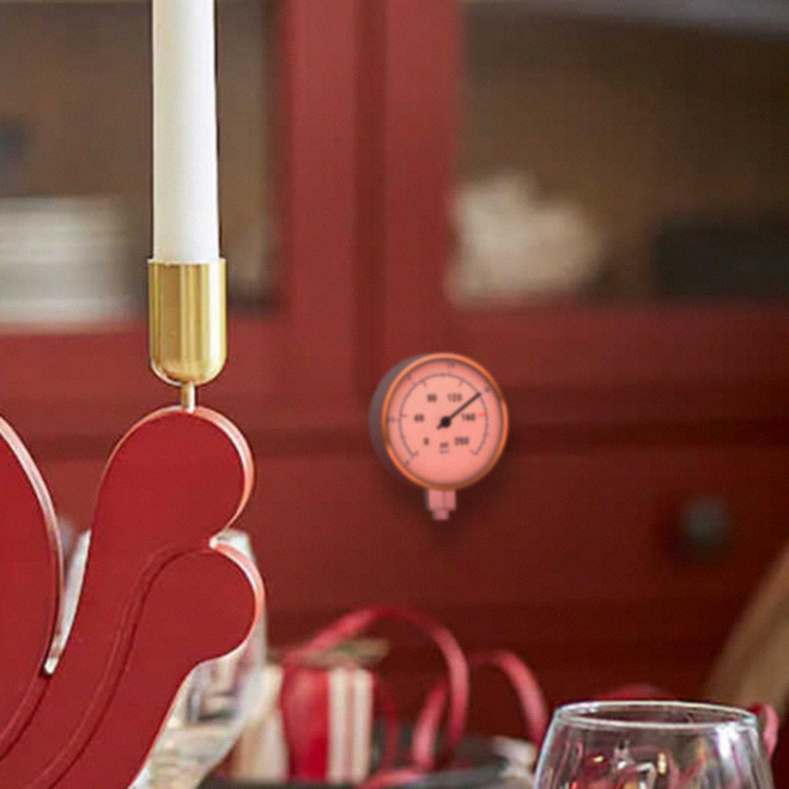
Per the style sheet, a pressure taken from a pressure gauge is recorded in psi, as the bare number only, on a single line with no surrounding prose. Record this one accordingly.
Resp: 140
